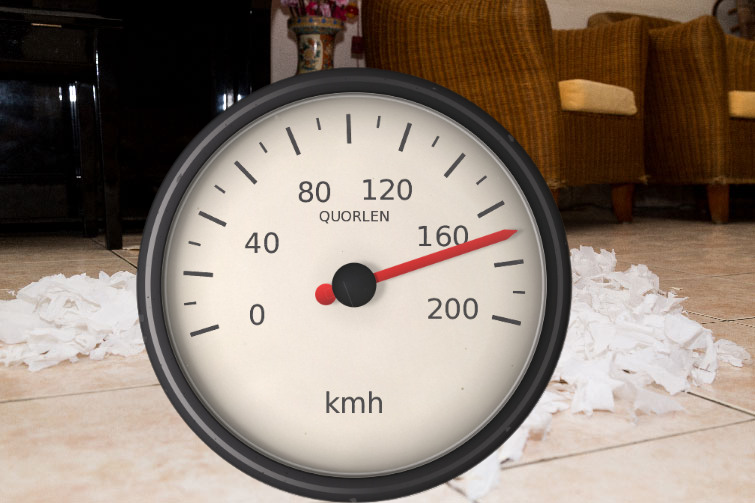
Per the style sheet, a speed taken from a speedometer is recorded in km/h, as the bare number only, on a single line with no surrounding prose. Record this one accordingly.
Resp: 170
